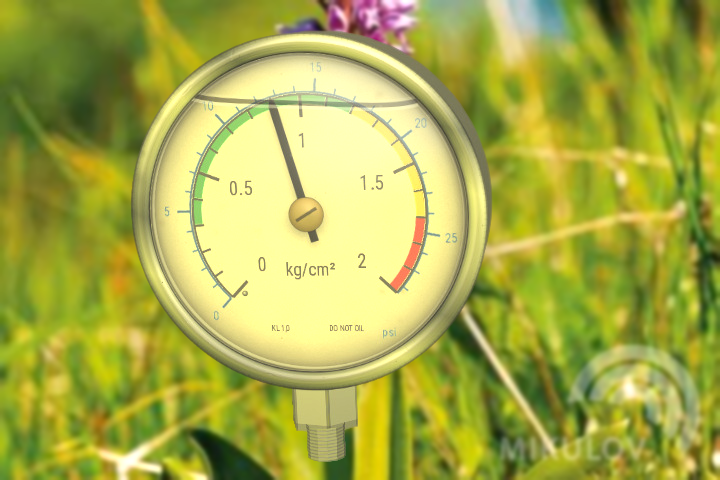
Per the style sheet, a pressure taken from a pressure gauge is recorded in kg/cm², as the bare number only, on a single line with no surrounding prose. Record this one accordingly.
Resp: 0.9
